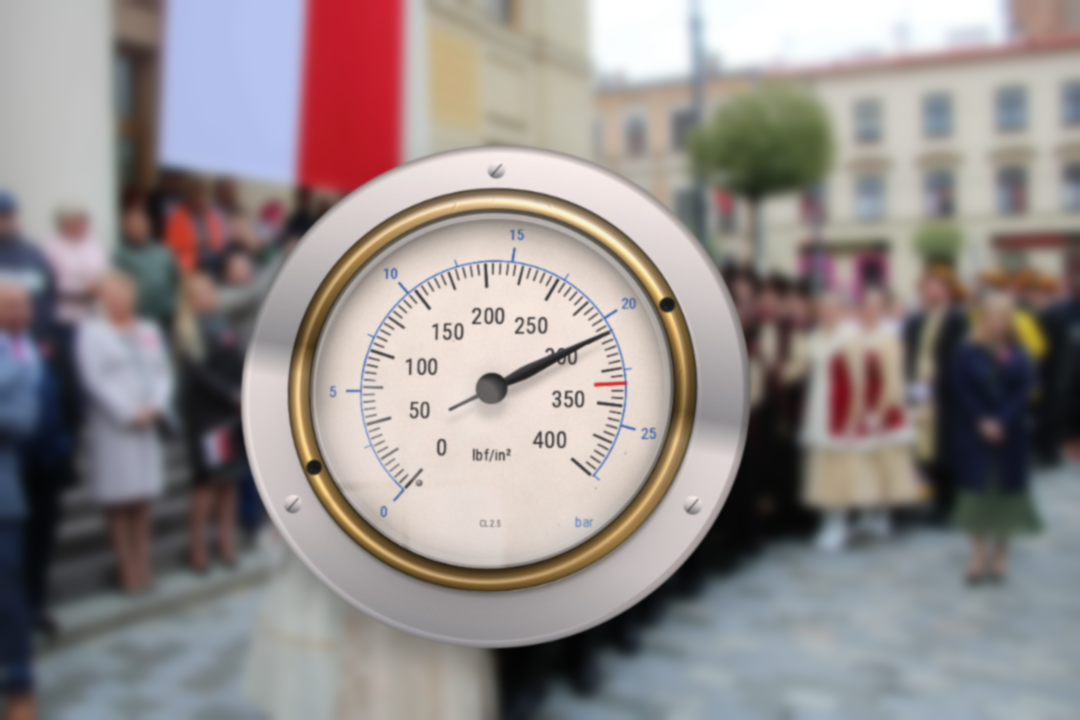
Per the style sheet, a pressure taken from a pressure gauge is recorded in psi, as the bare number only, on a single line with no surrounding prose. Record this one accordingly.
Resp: 300
